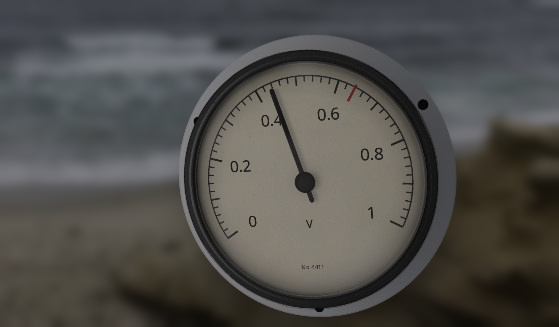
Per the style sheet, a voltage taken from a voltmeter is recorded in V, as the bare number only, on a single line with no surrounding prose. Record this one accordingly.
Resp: 0.44
